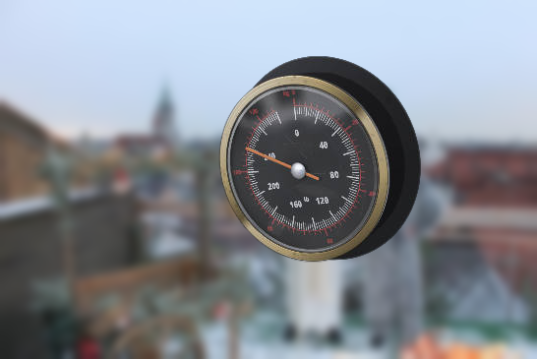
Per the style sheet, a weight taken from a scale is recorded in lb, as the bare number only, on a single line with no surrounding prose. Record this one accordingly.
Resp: 240
